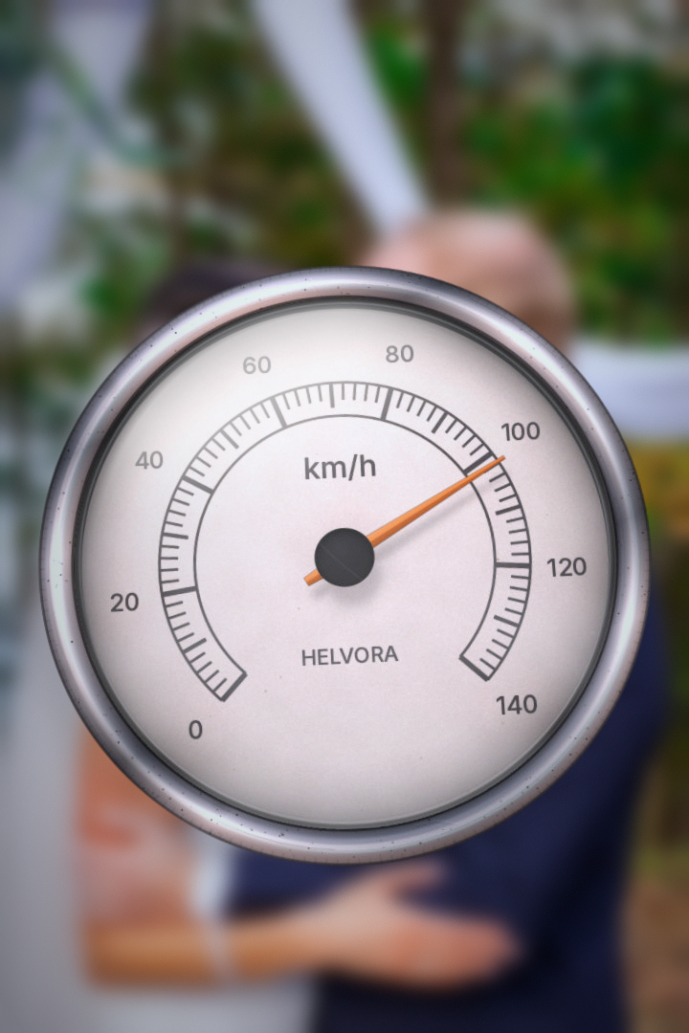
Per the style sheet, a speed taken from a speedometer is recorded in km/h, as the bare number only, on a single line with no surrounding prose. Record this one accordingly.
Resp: 102
